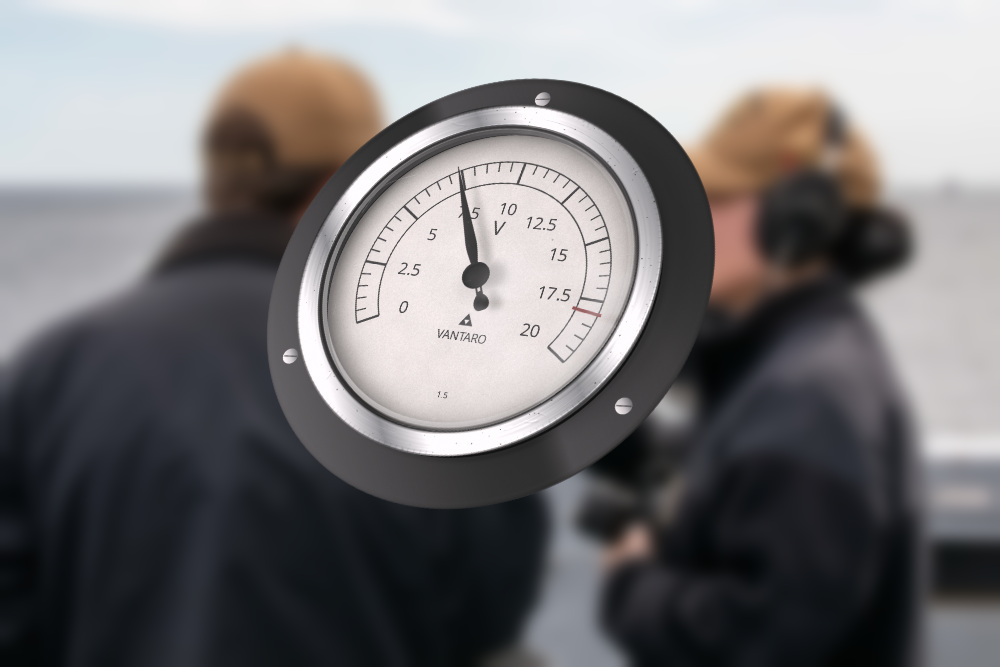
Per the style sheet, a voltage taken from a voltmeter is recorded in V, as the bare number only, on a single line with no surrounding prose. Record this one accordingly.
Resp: 7.5
